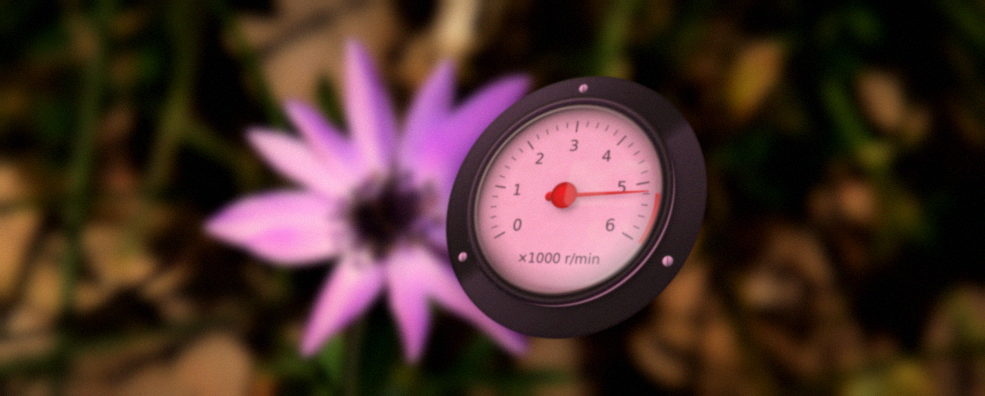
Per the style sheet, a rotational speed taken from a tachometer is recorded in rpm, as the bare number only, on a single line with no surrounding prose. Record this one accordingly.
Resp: 5200
